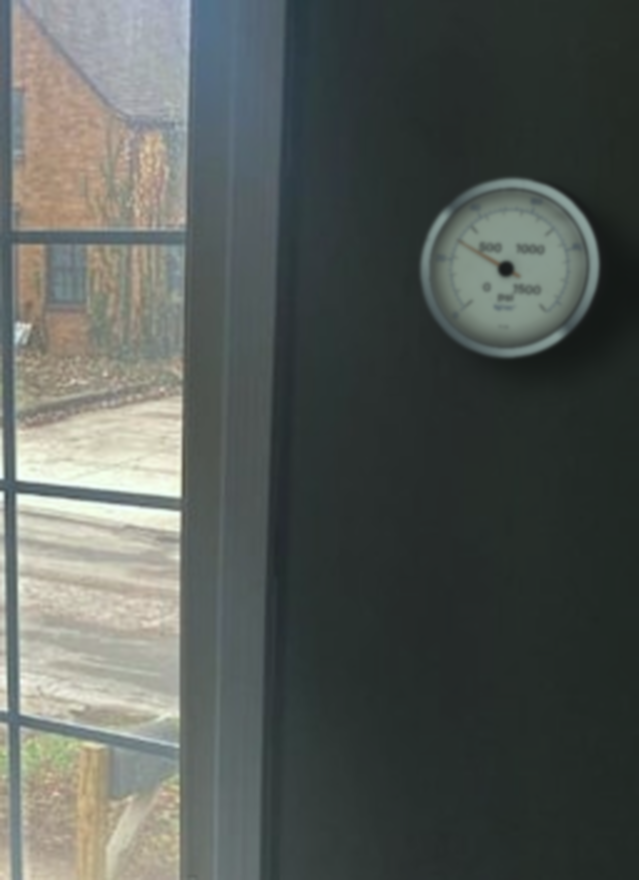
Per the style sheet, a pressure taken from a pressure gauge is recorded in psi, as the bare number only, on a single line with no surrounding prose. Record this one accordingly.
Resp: 400
